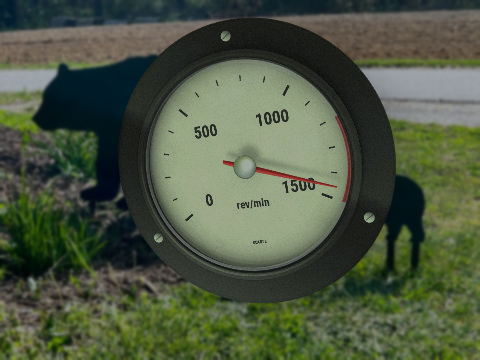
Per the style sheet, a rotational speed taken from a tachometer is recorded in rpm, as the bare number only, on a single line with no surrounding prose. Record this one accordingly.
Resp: 1450
